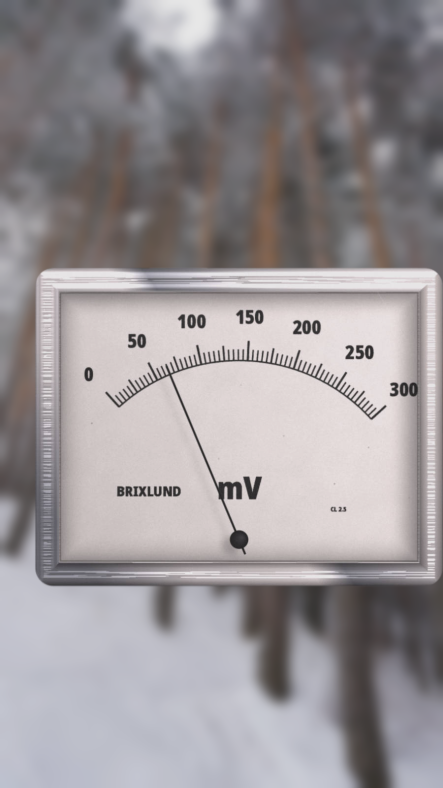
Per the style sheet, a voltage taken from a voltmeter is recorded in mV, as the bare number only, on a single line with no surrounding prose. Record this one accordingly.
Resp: 65
